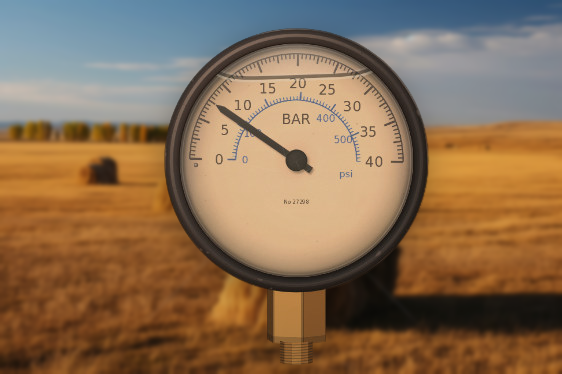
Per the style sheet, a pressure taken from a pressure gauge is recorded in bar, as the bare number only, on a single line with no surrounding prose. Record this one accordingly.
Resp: 7.5
